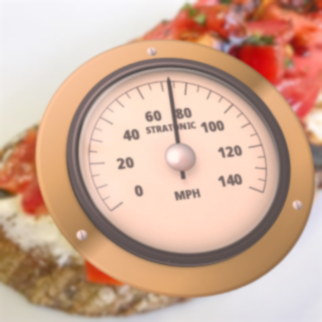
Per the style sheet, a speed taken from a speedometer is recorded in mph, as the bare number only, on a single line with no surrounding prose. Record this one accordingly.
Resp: 72.5
